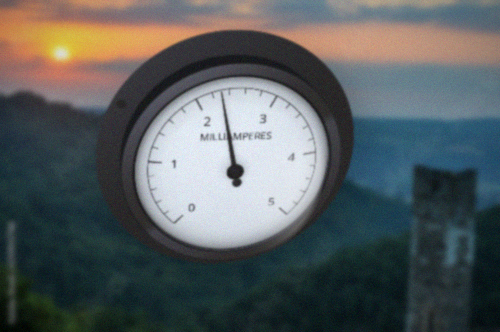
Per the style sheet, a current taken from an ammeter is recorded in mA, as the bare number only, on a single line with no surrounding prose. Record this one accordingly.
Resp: 2.3
